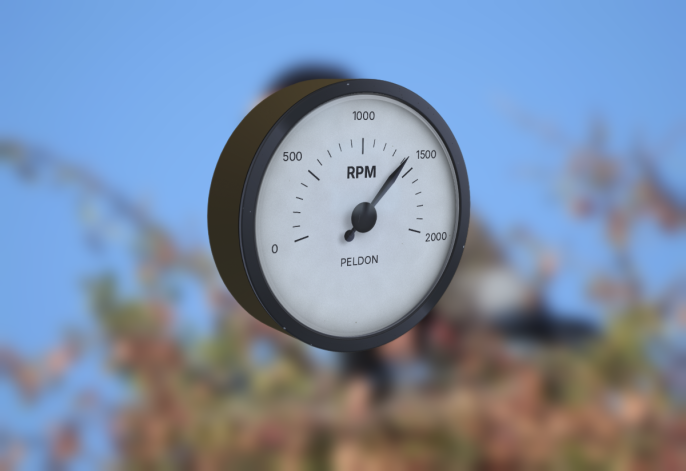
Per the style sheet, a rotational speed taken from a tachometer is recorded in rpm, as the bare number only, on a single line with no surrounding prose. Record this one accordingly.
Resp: 1400
